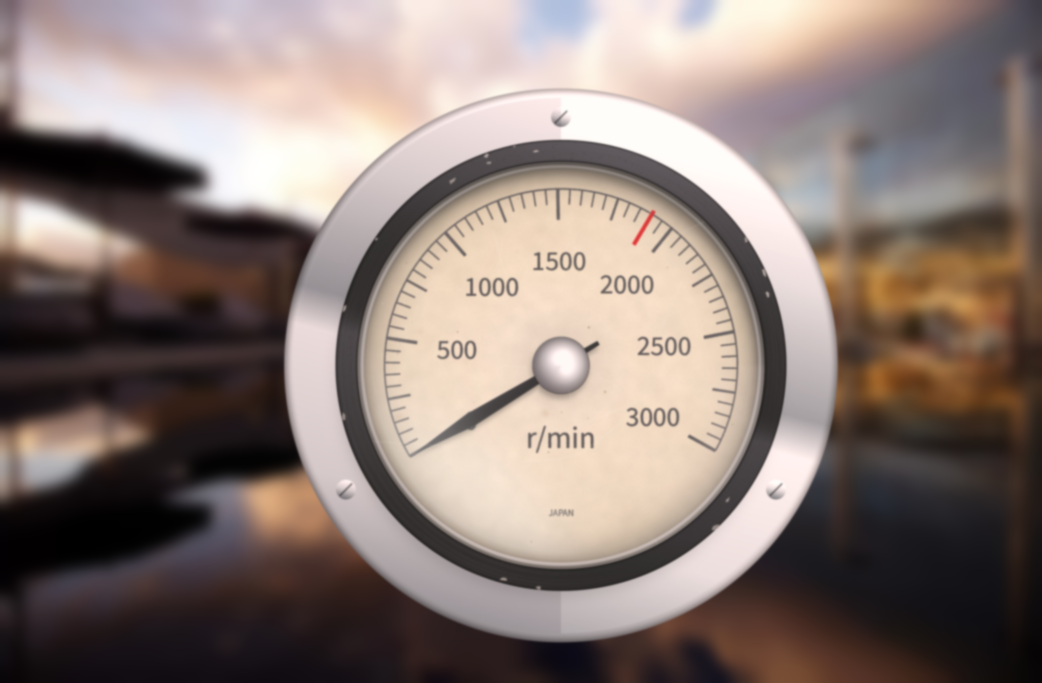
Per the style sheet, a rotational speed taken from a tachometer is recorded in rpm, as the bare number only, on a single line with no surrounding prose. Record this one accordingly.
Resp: 0
